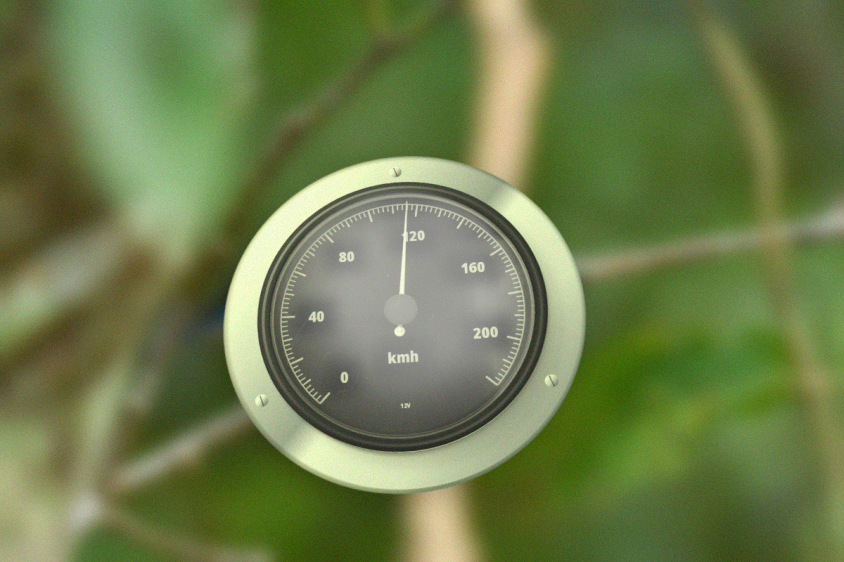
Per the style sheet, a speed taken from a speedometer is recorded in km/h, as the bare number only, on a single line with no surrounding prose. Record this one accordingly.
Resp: 116
